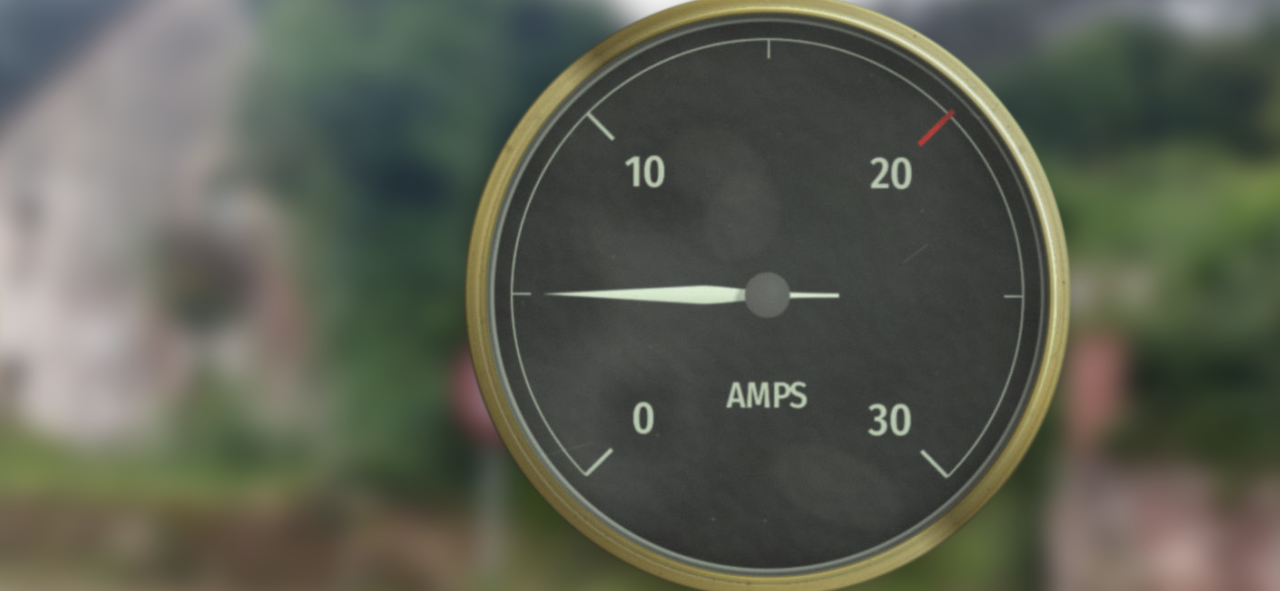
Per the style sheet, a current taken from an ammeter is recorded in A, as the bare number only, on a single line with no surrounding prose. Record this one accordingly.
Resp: 5
